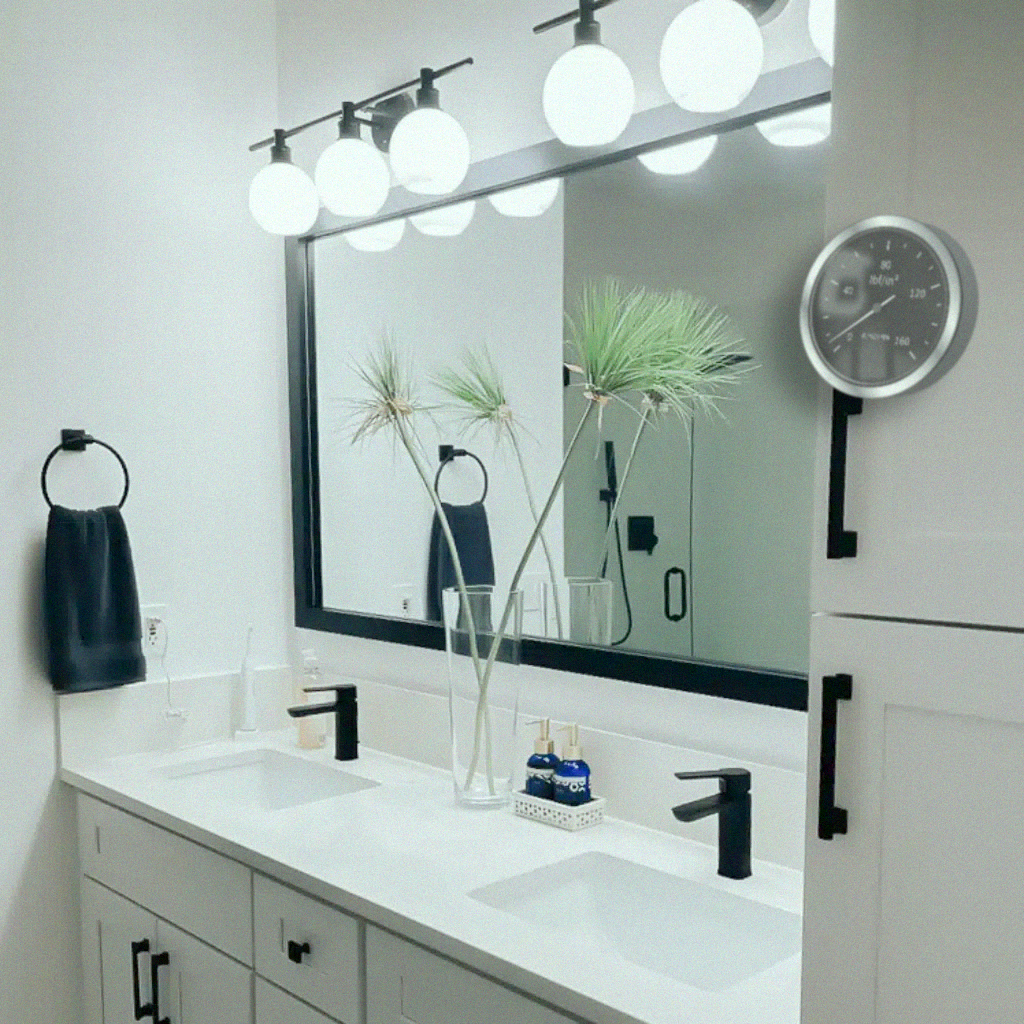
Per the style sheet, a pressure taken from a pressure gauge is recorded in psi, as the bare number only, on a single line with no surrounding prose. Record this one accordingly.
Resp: 5
